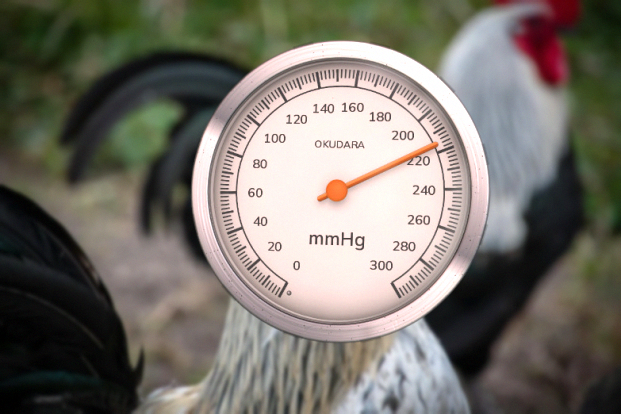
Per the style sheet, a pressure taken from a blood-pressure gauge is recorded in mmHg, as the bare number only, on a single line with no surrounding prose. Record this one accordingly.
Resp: 216
